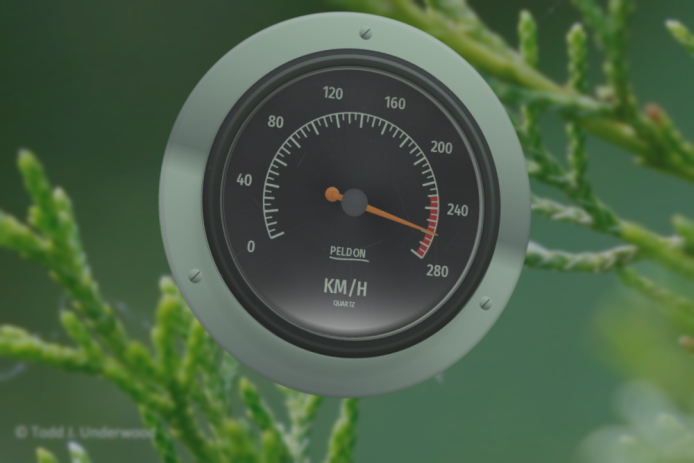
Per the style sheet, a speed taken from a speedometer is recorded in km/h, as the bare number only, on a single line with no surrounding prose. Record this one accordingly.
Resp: 260
